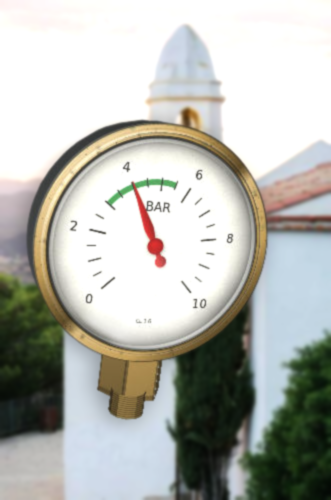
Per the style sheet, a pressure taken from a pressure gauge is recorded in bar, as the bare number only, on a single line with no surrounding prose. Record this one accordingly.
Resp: 4
